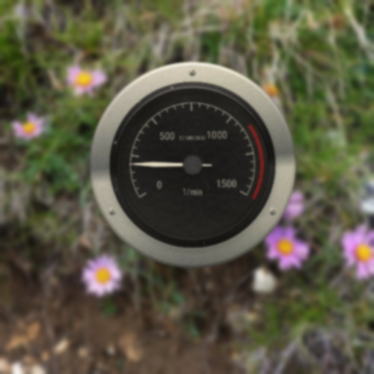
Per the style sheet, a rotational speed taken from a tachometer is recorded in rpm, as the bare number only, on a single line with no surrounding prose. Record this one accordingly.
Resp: 200
